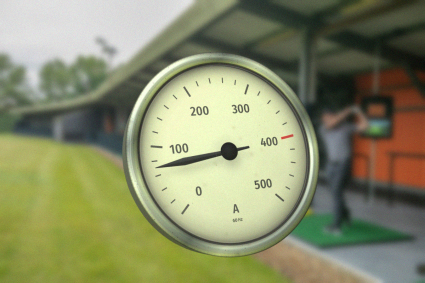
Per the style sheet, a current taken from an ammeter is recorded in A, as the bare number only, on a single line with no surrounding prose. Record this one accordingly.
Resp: 70
